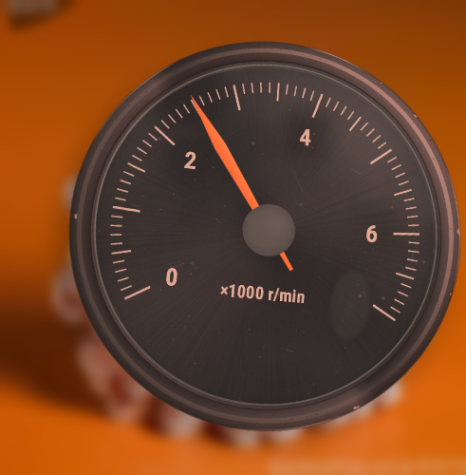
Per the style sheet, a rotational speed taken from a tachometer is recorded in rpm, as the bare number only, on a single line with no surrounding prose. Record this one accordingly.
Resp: 2500
